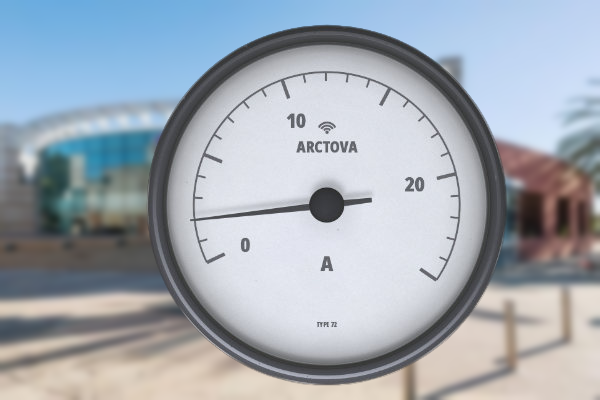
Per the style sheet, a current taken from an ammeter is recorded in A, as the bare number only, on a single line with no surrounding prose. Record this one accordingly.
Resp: 2
